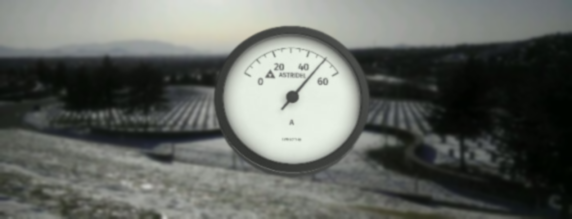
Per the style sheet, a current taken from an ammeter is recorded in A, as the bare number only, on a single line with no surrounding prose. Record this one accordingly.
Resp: 50
